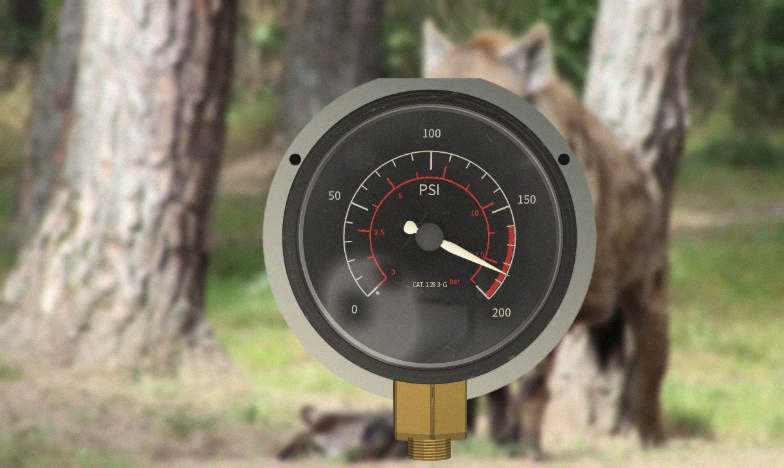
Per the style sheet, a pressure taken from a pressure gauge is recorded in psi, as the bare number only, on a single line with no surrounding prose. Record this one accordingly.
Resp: 185
